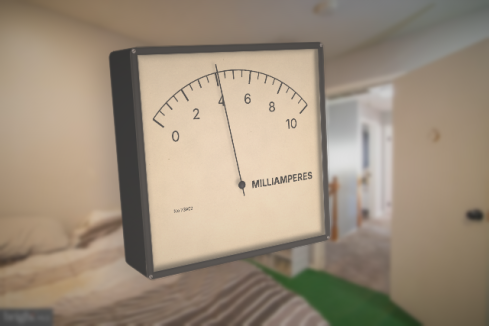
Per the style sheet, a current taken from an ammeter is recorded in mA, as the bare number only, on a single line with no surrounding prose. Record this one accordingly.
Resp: 4
